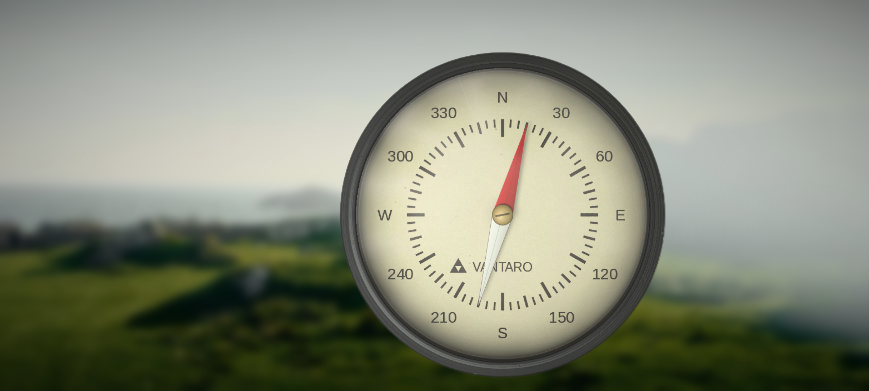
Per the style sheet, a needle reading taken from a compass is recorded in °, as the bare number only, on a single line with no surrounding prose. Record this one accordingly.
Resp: 15
